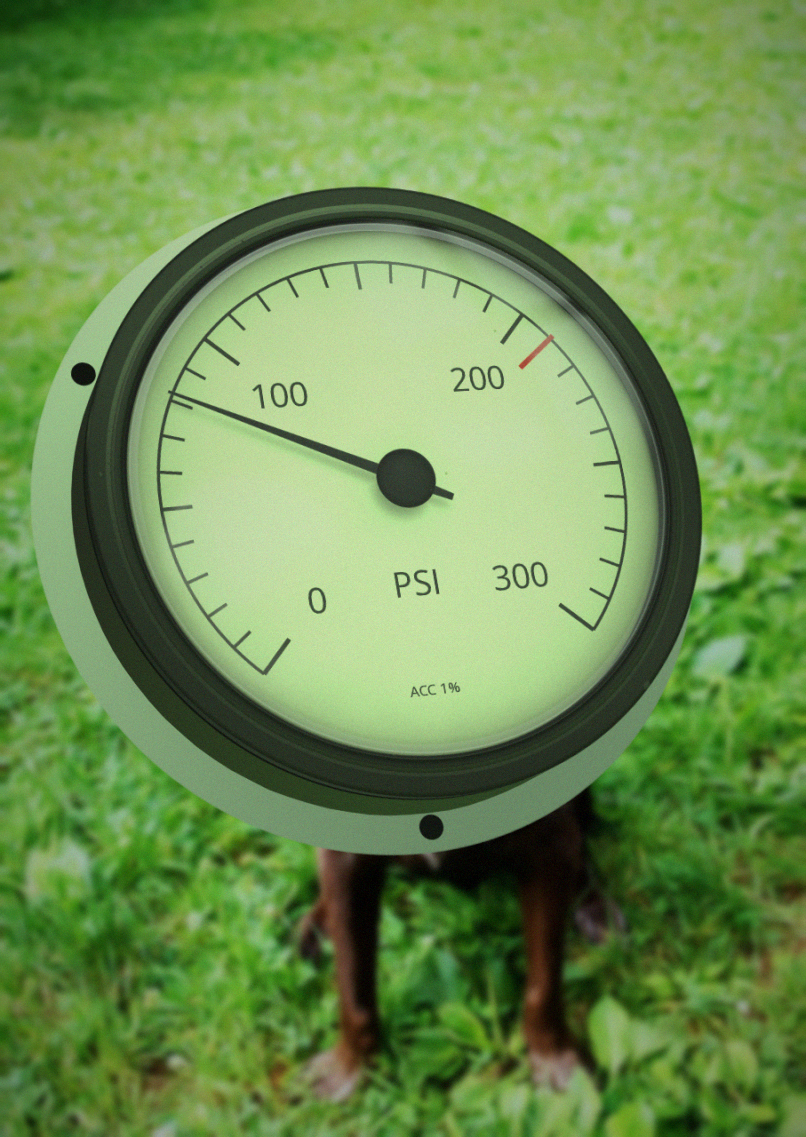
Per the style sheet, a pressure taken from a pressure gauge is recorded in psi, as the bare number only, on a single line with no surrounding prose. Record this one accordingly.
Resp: 80
